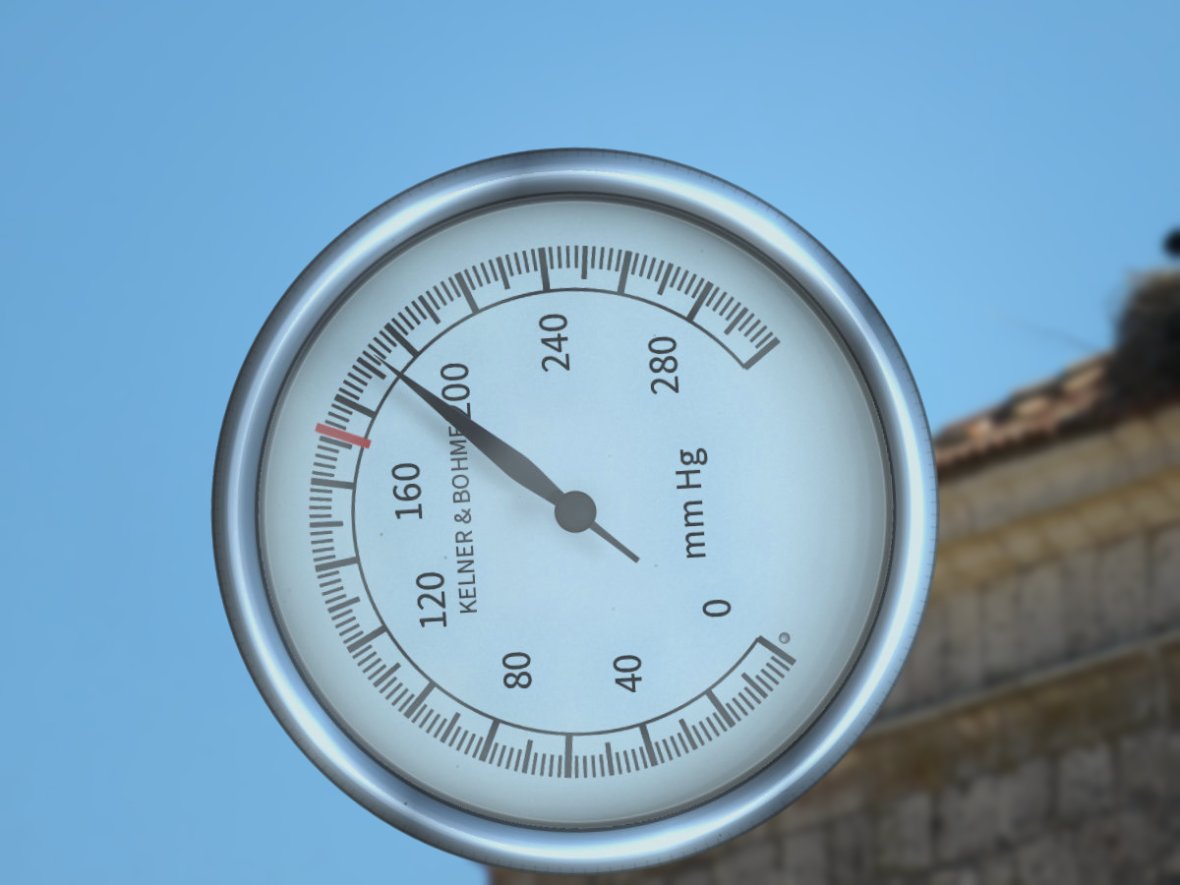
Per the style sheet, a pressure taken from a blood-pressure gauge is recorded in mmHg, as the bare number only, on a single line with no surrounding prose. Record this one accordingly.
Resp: 193
